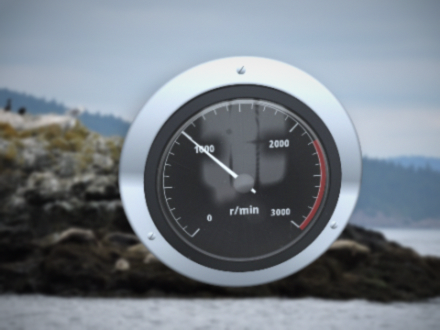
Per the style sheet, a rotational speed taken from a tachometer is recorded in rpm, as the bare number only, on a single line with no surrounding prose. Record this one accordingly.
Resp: 1000
